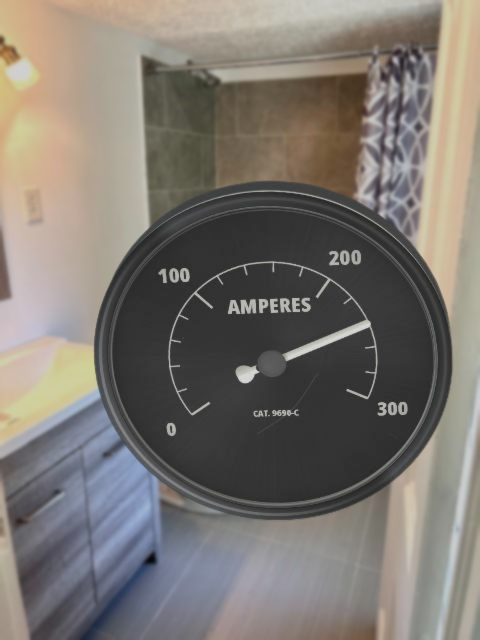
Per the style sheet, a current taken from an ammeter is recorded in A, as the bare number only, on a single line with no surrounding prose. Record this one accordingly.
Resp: 240
